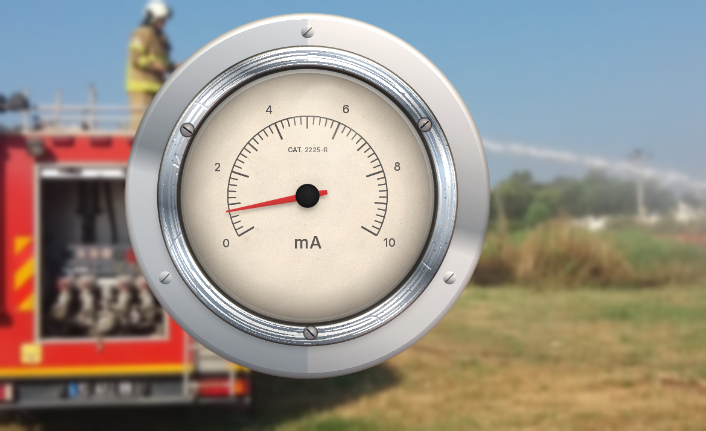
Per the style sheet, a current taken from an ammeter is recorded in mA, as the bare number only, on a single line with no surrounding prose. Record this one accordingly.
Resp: 0.8
